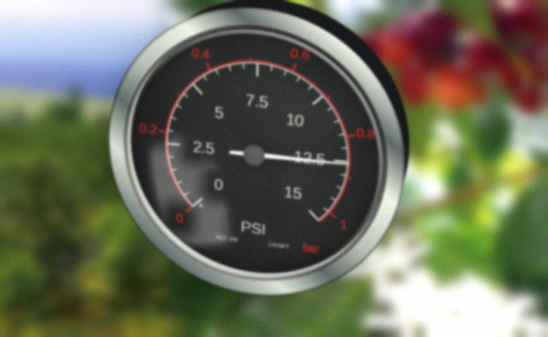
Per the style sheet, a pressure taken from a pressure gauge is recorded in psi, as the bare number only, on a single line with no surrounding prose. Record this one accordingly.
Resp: 12.5
